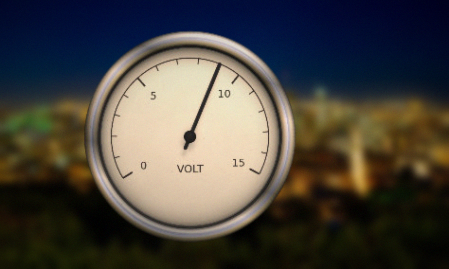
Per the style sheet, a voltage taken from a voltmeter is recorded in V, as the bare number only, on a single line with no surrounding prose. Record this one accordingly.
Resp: 9
